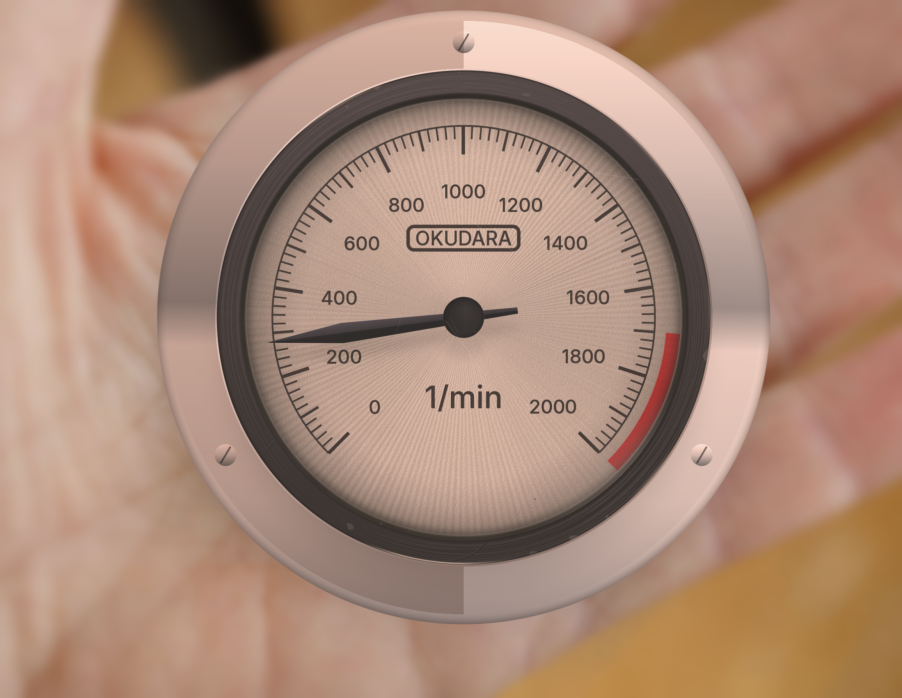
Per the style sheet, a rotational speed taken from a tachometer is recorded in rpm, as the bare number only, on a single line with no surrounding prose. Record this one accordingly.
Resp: 280
